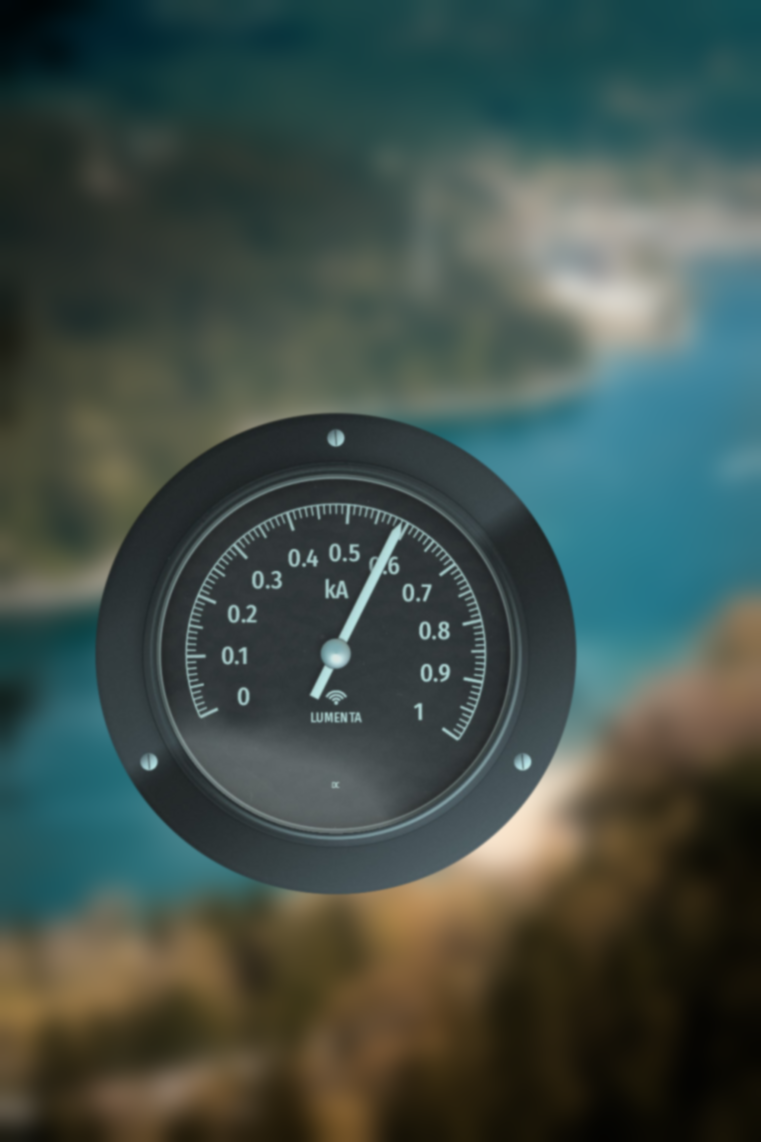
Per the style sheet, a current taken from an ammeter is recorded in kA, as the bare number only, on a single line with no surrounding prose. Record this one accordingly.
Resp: 0.59
